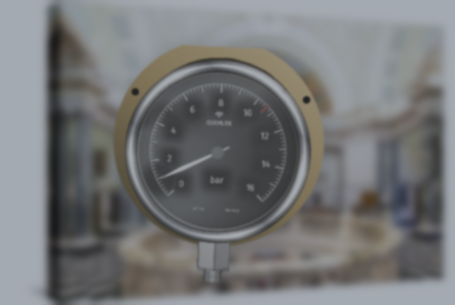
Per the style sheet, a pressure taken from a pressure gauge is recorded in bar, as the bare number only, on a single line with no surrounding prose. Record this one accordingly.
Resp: 1
